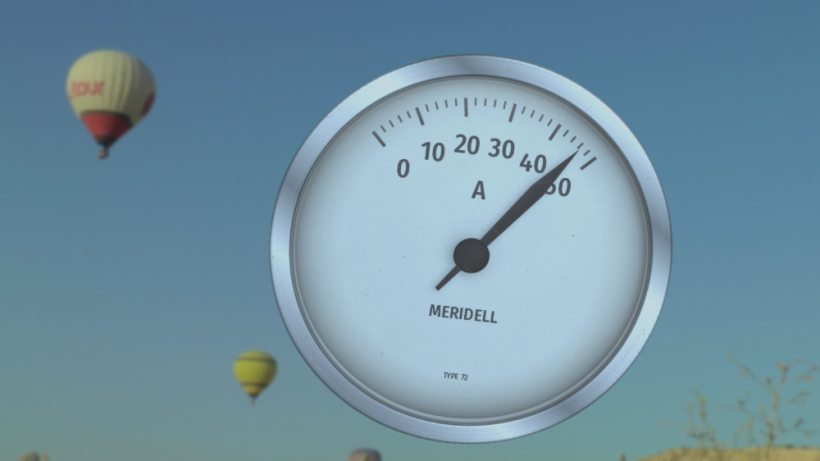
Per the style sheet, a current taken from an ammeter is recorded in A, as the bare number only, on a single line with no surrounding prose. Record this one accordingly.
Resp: 46
